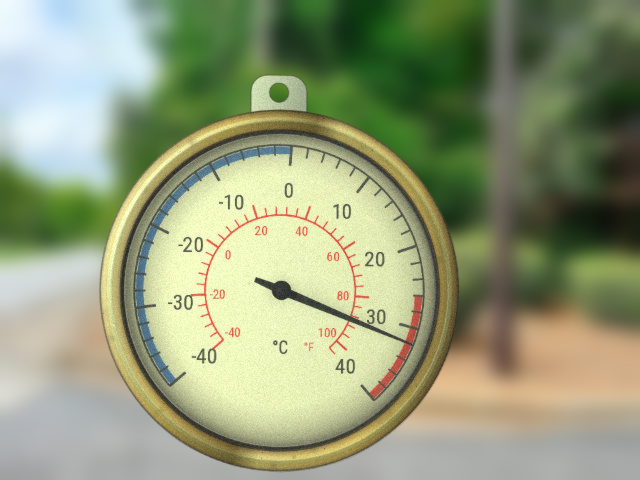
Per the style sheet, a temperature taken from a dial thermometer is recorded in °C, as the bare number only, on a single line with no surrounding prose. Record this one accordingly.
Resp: 32
